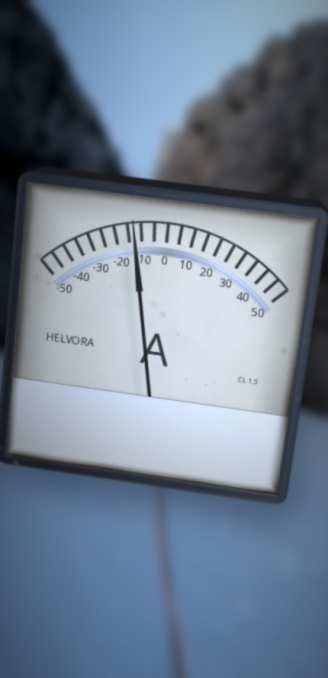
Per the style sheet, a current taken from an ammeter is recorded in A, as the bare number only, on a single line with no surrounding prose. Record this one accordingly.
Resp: -12.5
